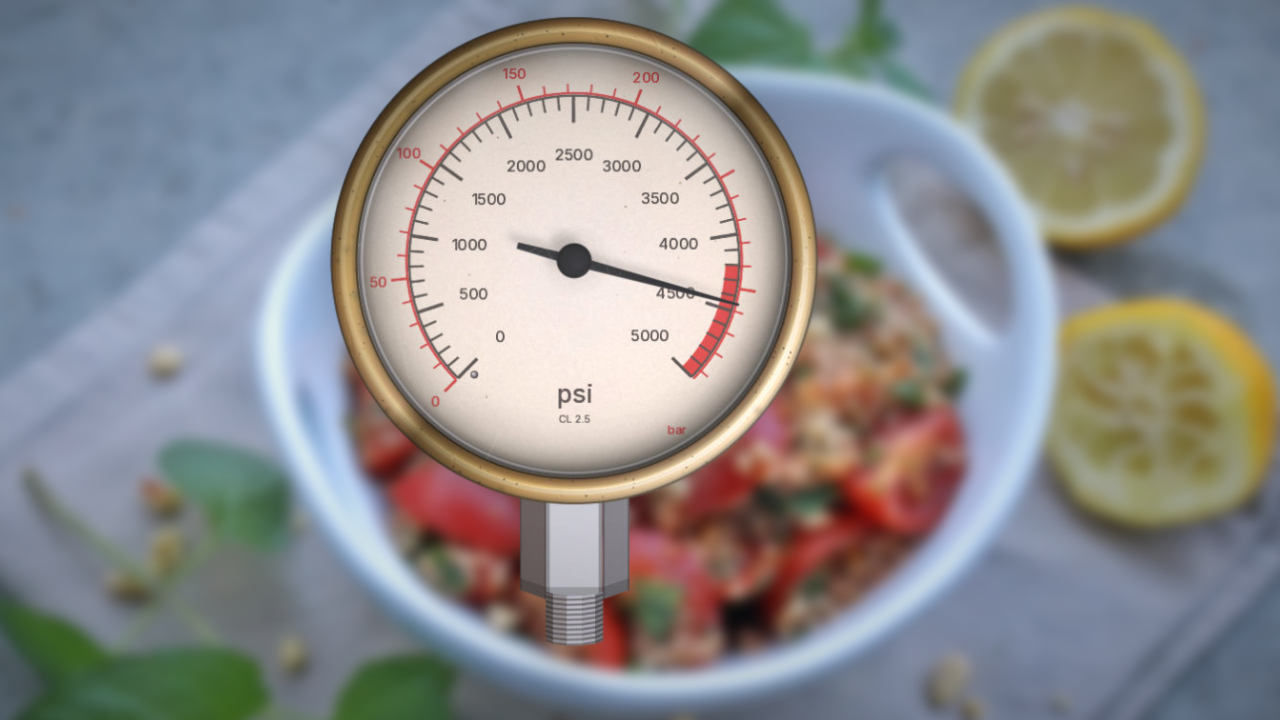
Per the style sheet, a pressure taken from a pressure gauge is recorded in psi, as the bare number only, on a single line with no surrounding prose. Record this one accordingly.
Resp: 4450
